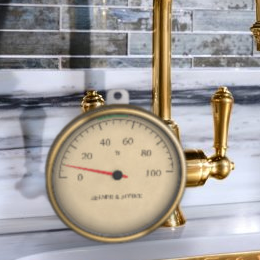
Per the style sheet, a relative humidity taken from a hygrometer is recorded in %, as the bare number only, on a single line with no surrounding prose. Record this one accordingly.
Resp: 8
